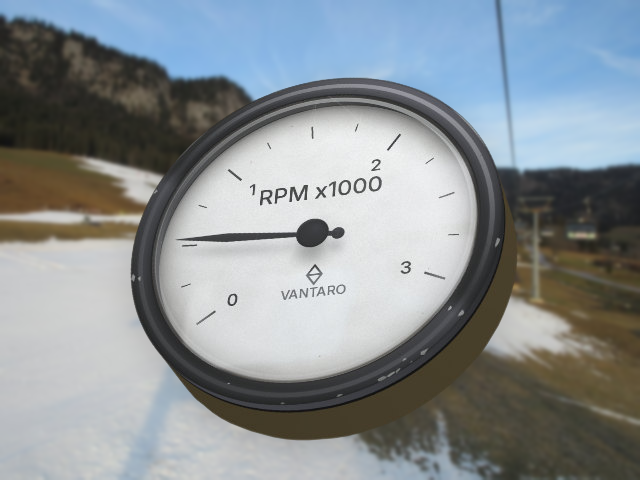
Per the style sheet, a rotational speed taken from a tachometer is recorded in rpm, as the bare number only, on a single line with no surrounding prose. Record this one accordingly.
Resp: 500
